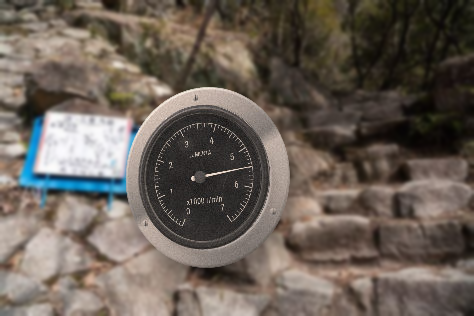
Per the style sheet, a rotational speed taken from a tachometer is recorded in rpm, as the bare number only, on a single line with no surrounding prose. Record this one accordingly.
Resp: 5500
